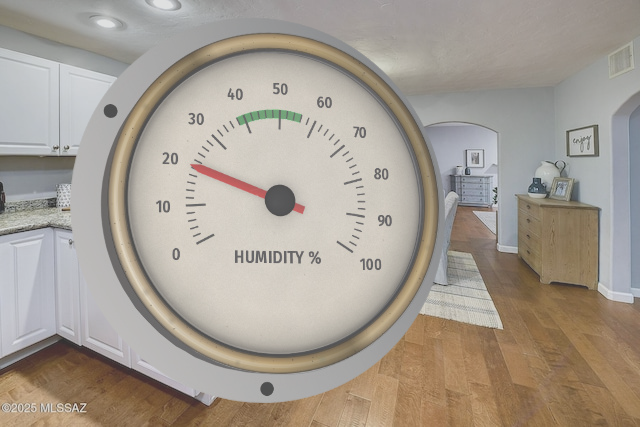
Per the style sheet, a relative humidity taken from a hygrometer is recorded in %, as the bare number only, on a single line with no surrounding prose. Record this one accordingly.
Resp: 20
